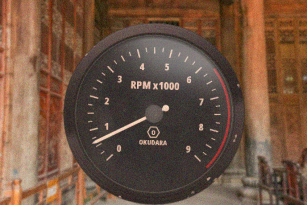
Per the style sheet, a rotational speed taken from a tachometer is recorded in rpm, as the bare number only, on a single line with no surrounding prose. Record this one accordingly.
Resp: 625
